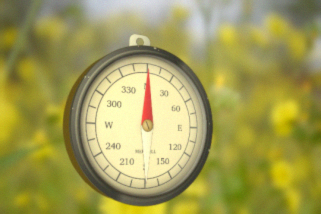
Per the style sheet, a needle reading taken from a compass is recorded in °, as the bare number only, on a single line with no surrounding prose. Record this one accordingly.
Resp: 0
